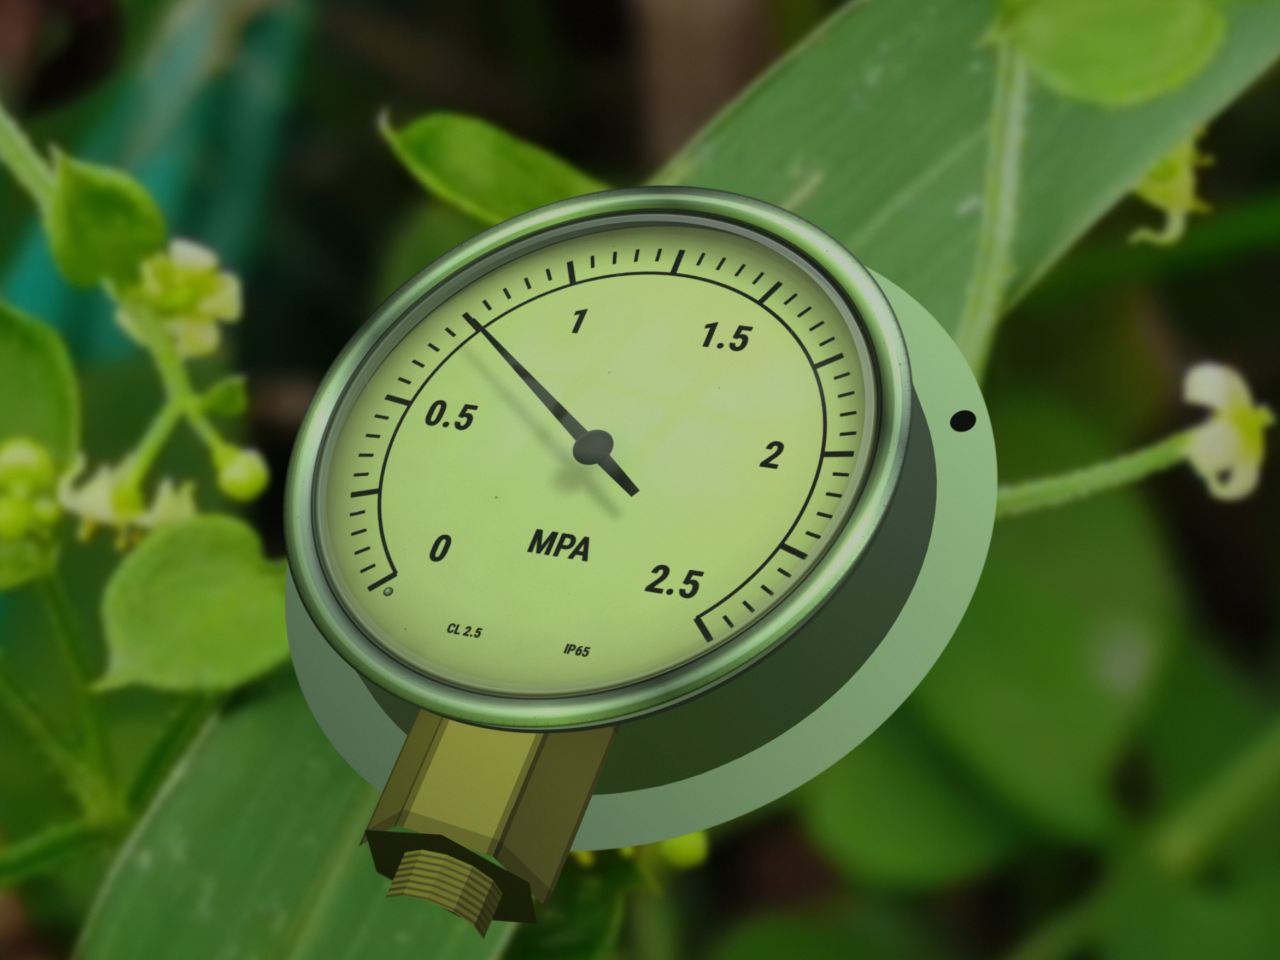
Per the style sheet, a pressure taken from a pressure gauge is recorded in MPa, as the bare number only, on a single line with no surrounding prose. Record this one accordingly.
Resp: 0.75
